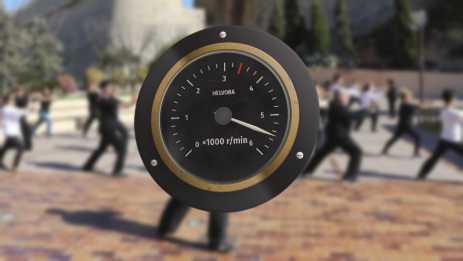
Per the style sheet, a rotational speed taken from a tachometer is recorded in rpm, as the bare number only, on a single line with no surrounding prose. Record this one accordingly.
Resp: 5500
